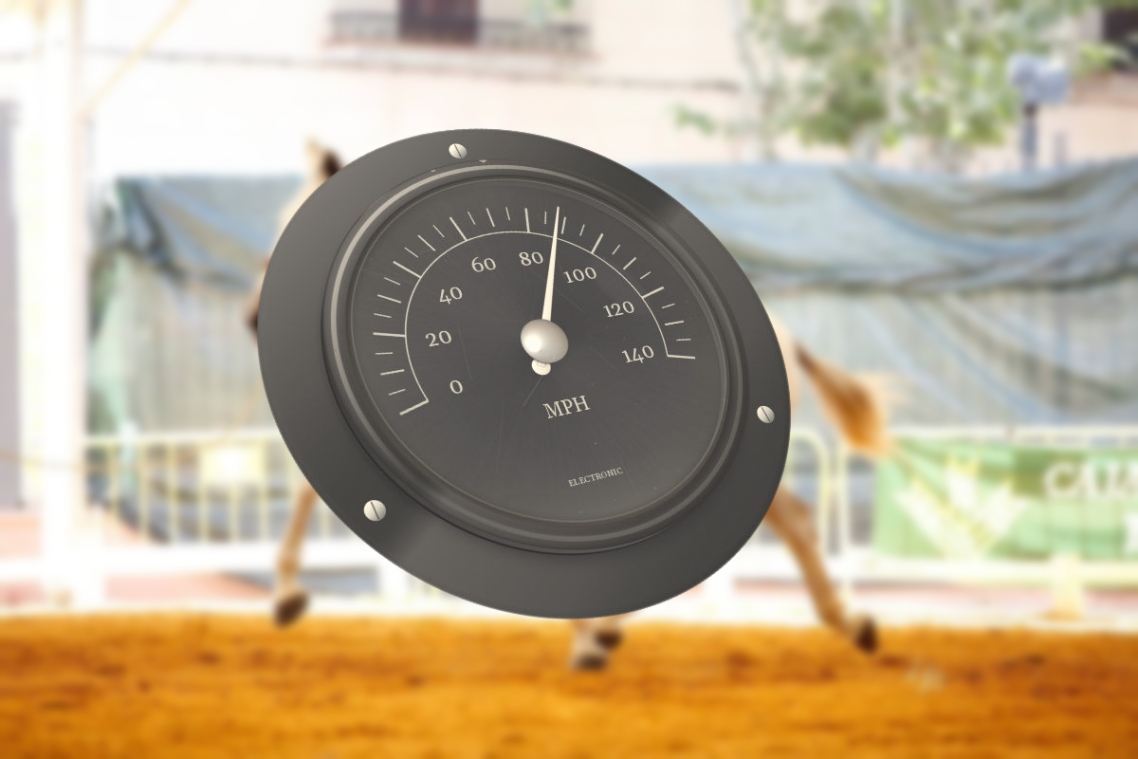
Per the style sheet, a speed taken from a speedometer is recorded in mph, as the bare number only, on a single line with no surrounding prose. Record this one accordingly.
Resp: 87.5
